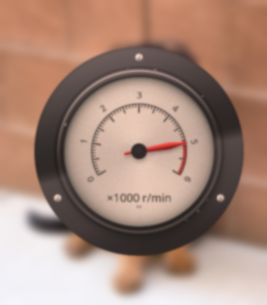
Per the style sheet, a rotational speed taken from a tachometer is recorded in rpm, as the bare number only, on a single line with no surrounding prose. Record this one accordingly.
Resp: 5000
